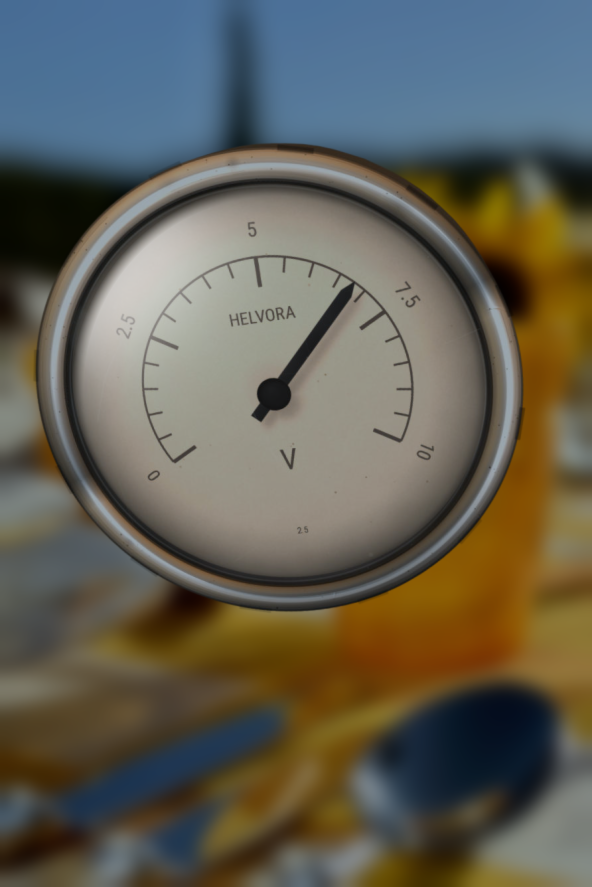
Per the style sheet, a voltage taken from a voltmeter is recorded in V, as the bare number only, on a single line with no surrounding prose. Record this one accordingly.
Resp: 6.75
